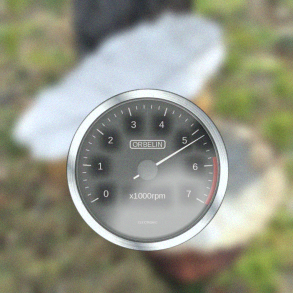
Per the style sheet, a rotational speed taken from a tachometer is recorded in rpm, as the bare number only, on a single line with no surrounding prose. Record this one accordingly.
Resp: 5200
